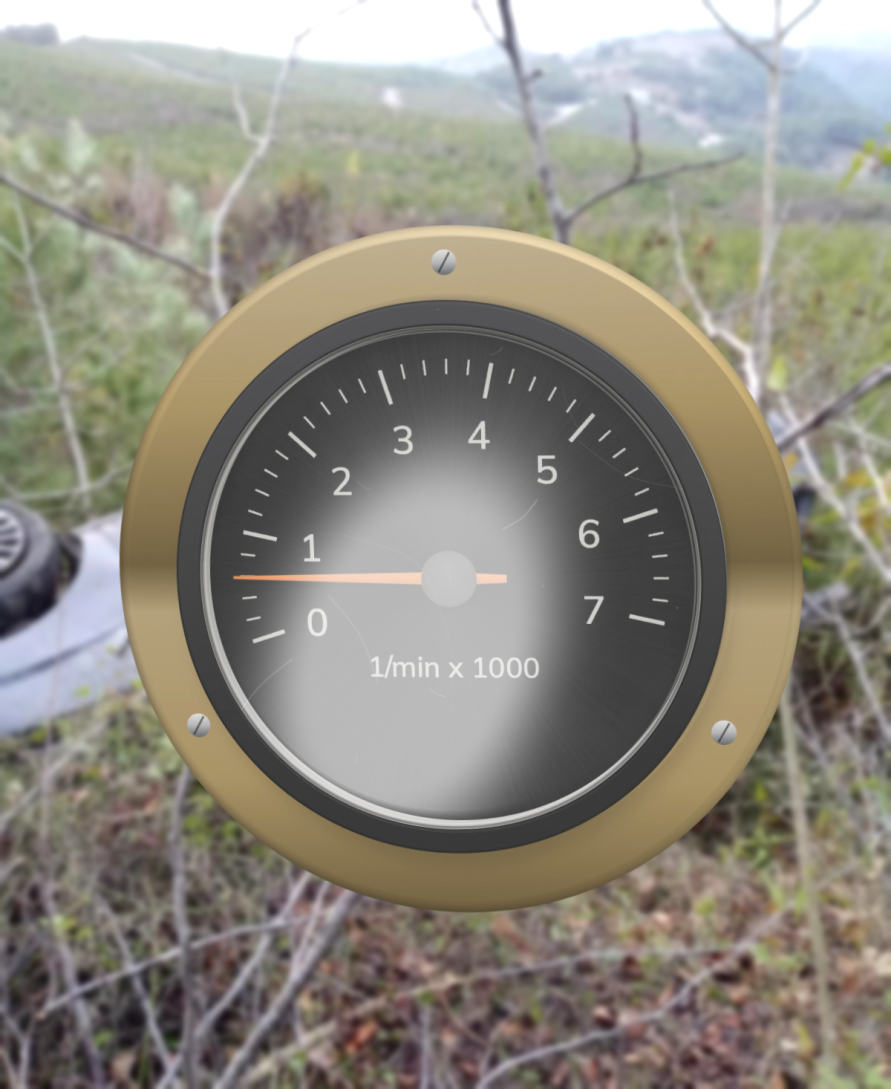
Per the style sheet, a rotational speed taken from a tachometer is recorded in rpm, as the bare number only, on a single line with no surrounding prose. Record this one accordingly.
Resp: 600
